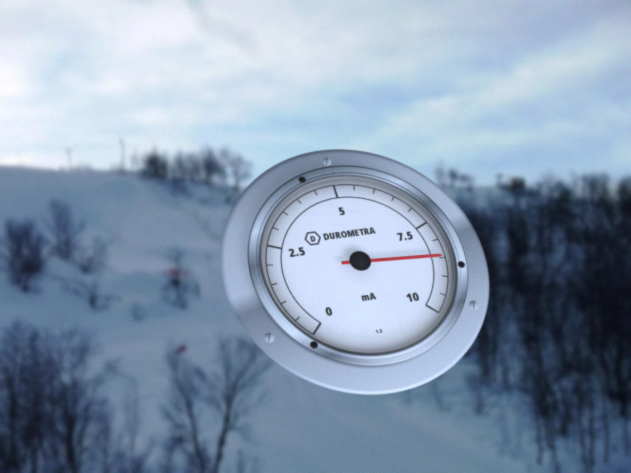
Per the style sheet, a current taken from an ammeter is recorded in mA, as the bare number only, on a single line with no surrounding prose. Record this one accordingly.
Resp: 8.5
